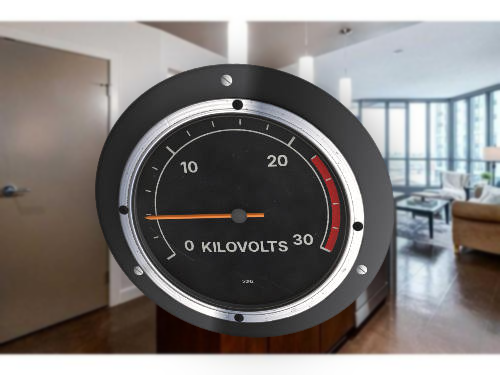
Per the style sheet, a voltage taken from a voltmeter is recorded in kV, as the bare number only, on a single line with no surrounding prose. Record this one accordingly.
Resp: 4
